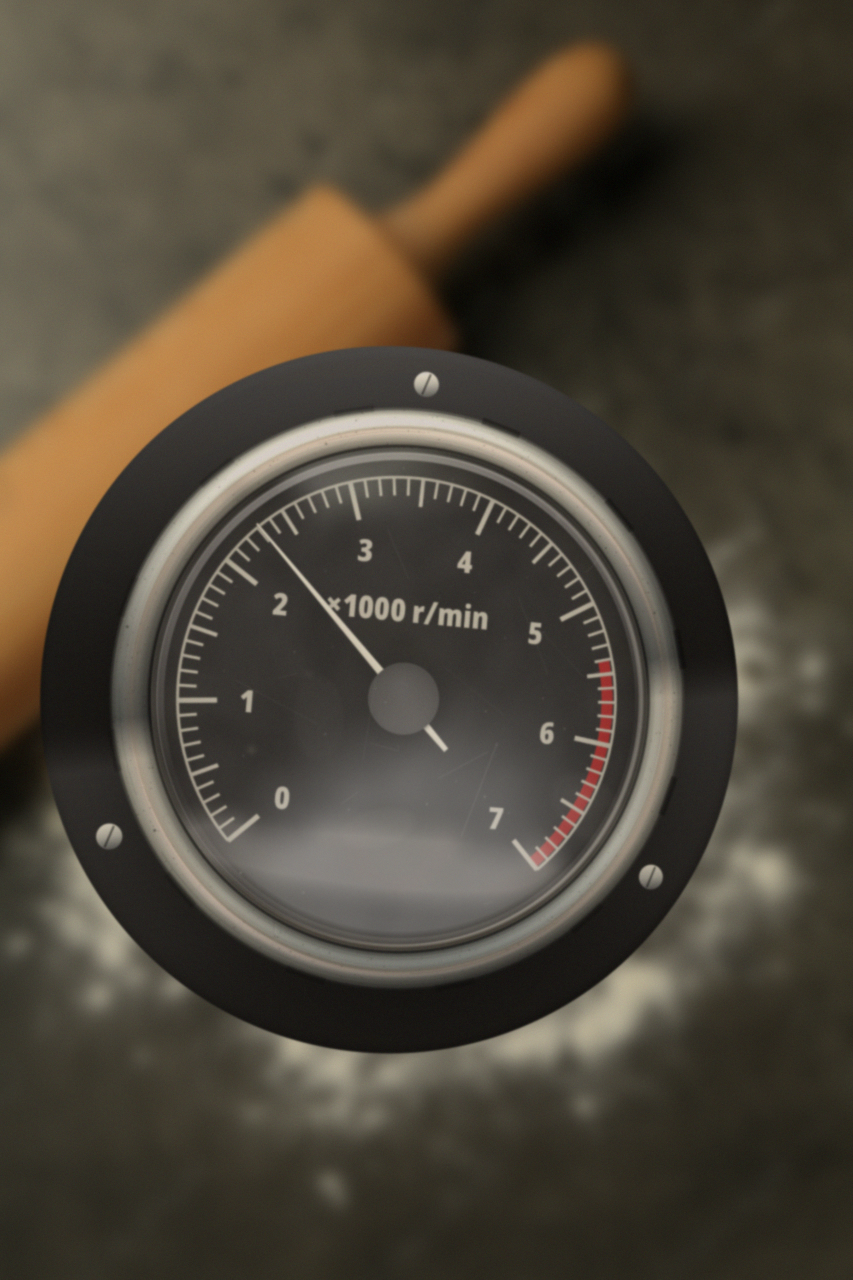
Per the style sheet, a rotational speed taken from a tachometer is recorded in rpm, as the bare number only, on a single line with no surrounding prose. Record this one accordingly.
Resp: 2300
